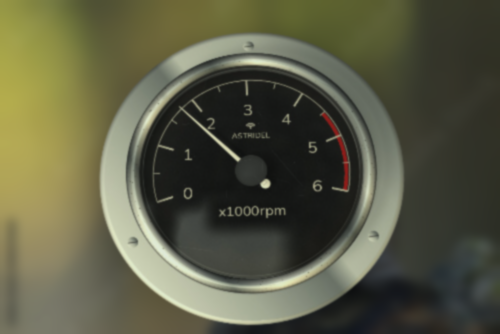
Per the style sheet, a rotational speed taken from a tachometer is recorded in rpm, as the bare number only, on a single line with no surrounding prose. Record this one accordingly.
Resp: 1750
